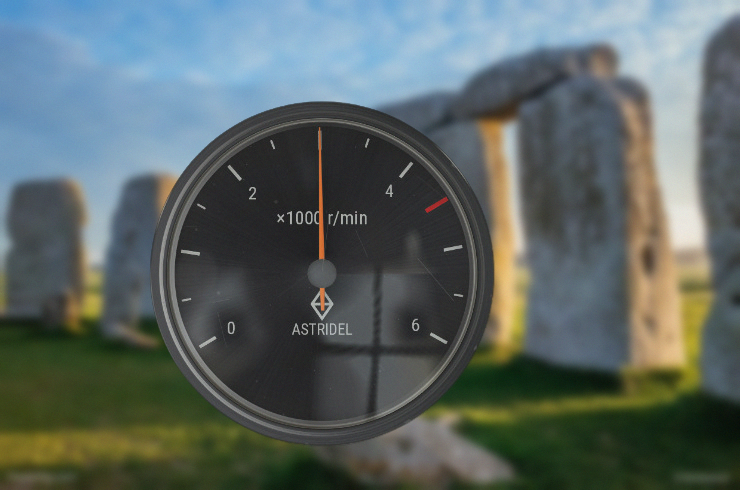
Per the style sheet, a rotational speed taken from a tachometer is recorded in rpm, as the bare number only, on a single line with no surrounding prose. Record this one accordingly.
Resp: 3000
